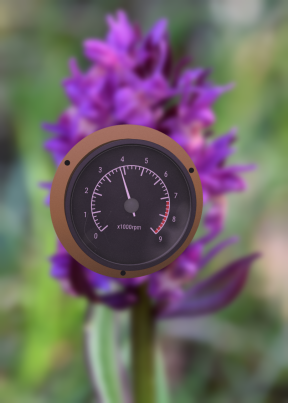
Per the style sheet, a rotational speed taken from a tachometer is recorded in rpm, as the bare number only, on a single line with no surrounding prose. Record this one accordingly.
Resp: 3800
